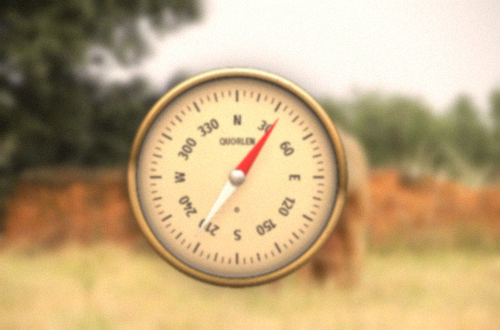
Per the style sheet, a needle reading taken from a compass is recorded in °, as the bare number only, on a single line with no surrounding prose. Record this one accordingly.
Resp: 35
